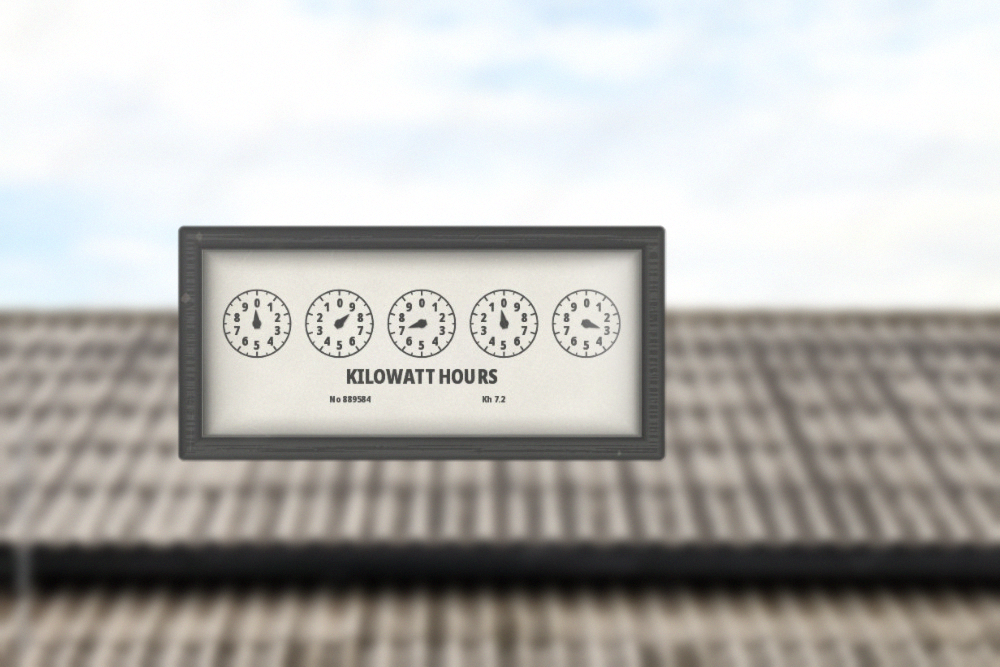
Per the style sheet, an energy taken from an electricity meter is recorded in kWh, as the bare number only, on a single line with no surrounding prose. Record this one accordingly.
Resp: 98703
